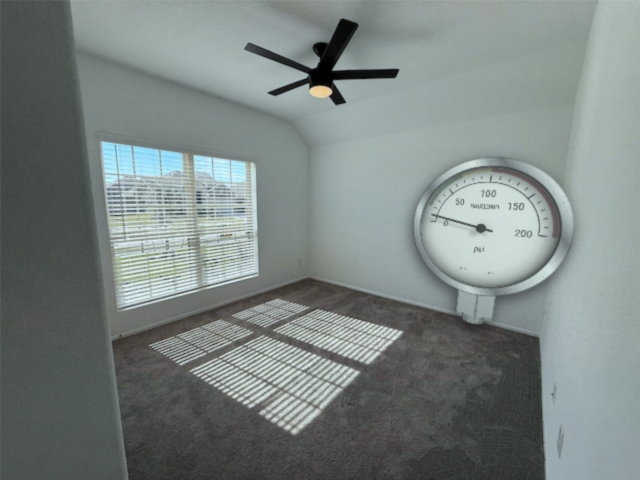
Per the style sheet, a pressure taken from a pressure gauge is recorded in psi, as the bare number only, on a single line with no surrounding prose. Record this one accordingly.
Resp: 10
